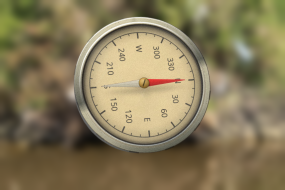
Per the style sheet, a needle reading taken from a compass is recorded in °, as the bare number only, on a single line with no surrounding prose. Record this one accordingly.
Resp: 0
